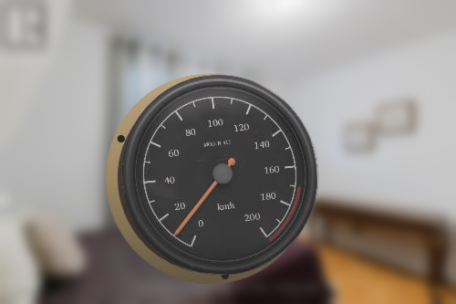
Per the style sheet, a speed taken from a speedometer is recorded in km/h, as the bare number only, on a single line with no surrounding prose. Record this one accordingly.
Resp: 10
